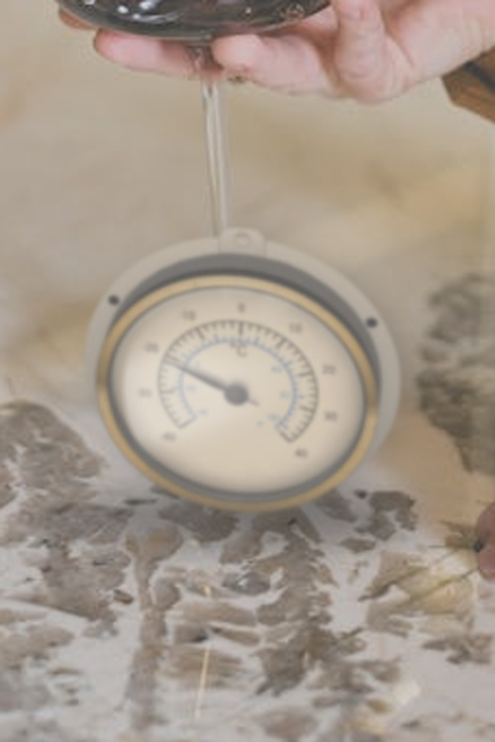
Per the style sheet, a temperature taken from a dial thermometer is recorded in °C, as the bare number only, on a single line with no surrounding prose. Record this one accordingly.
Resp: -20
